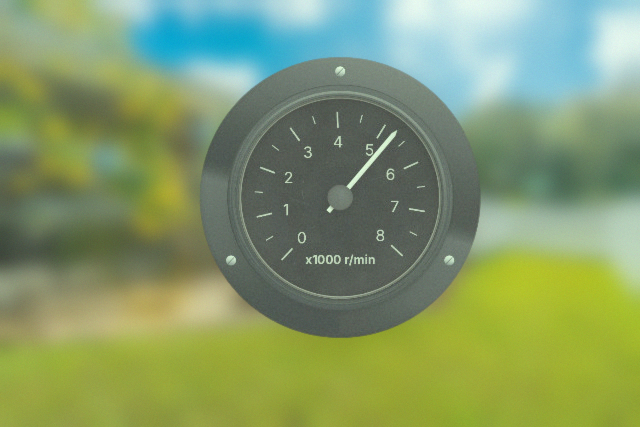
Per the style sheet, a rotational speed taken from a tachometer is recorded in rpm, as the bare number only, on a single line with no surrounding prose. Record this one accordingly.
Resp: 5250
